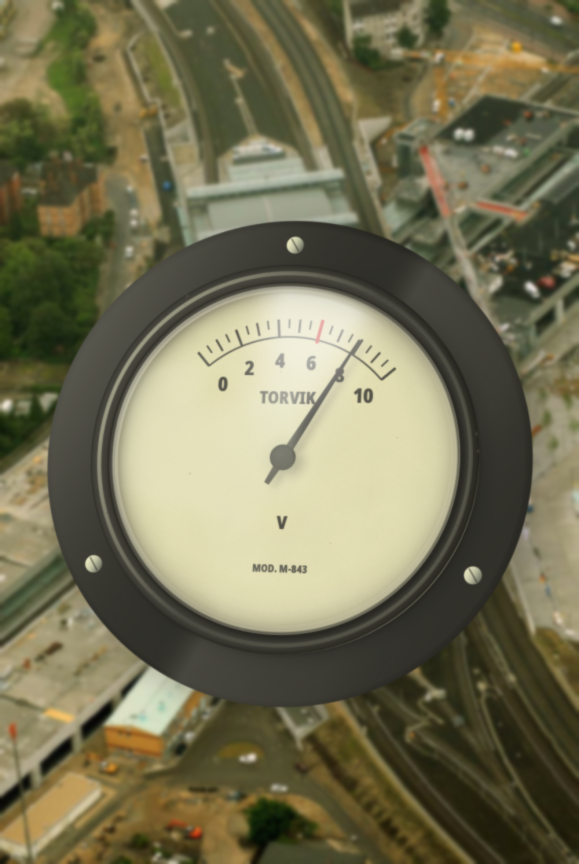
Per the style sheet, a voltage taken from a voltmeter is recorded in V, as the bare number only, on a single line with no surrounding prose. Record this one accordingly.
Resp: 8
